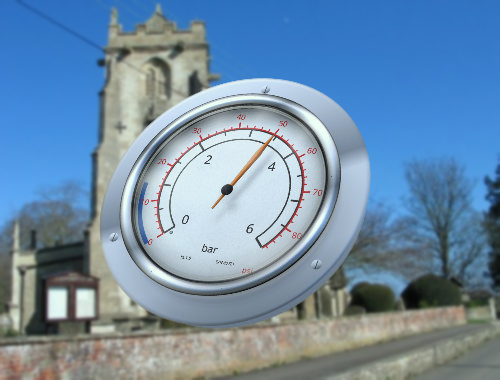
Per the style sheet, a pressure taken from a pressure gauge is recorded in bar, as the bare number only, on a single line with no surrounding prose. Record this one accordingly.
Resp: 3.5
